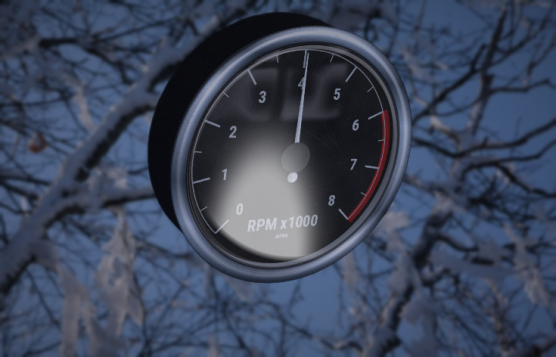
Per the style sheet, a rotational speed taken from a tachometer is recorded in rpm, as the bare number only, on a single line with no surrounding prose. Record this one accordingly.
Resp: 4000
